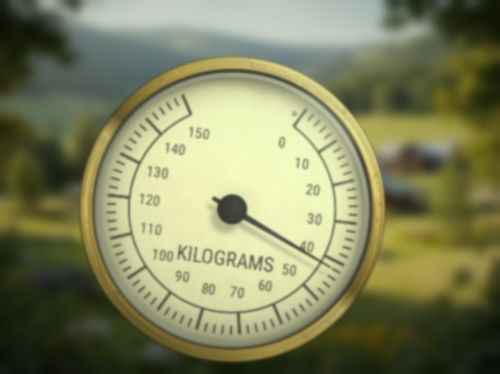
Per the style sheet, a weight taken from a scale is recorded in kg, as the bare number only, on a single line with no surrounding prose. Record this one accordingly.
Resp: 42
